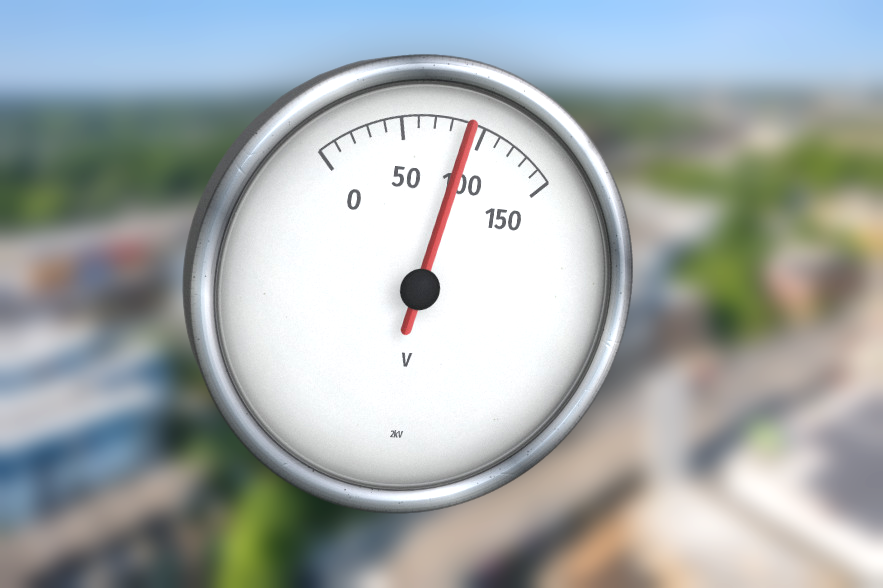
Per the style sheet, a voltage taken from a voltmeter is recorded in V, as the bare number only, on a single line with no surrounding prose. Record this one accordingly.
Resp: 90
